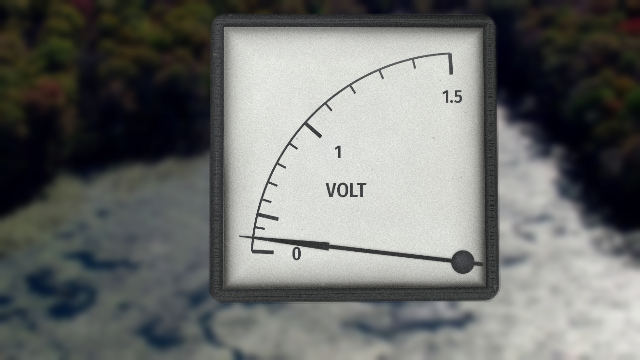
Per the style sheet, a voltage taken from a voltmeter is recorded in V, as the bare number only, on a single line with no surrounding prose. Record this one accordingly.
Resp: 0.3
